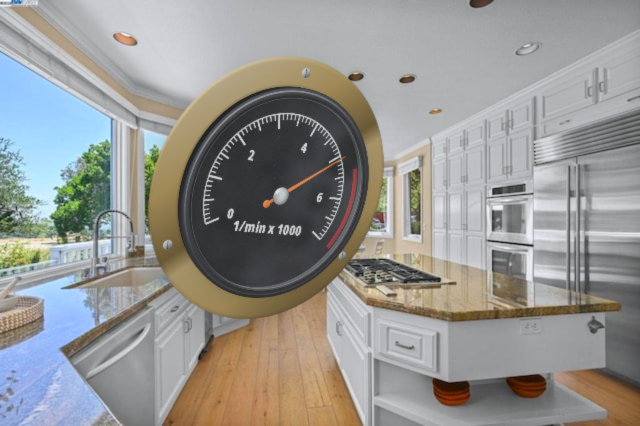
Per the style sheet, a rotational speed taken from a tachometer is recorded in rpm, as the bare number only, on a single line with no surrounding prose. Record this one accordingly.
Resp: 5000
